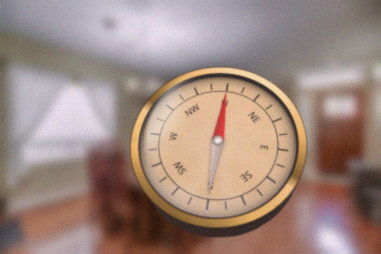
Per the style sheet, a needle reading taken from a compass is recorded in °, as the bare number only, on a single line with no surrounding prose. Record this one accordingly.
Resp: 0
